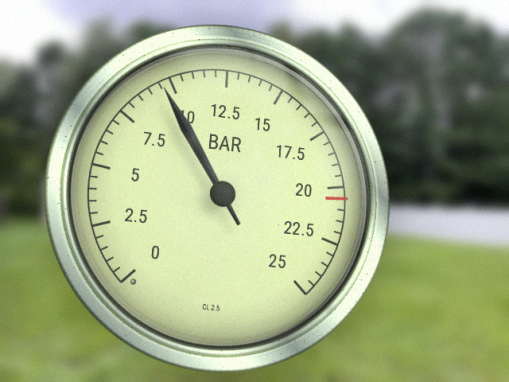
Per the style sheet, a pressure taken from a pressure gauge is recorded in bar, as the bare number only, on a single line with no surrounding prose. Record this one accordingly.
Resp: 9.5
